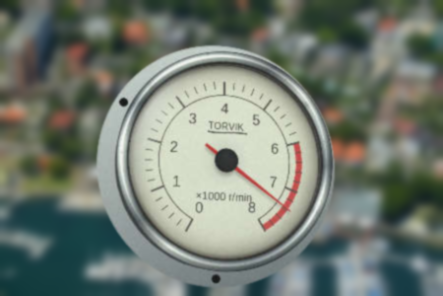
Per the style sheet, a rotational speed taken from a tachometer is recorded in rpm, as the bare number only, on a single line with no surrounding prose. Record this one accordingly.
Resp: 7400
